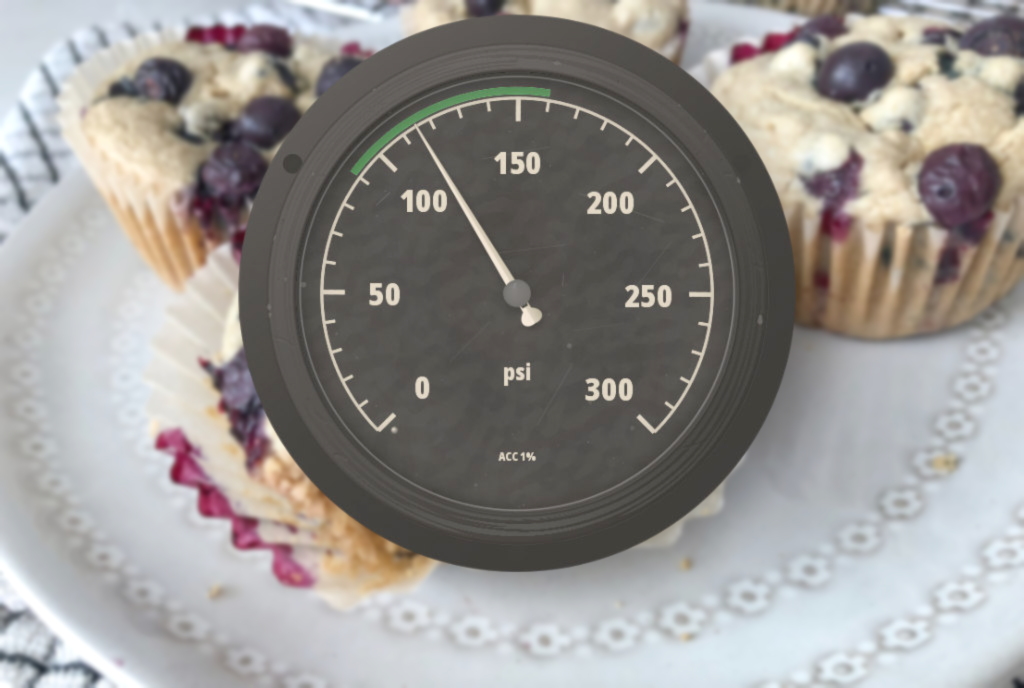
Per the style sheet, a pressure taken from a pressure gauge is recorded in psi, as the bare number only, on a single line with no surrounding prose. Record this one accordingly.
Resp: 115
